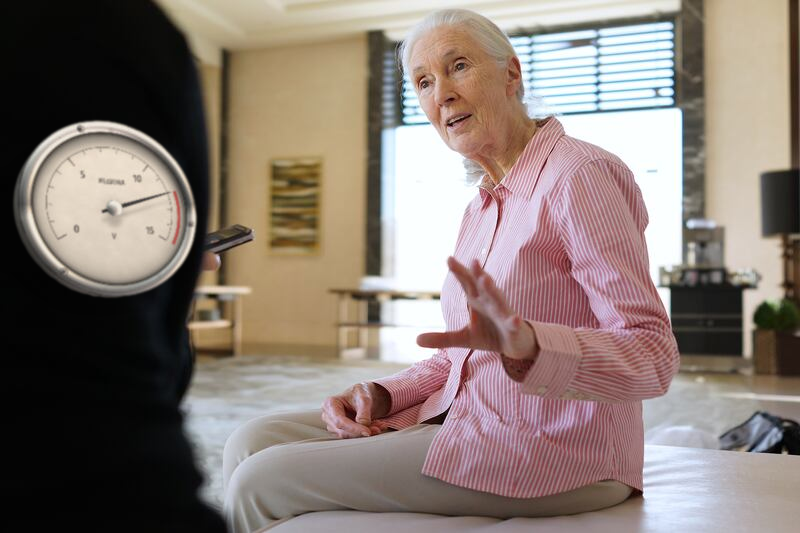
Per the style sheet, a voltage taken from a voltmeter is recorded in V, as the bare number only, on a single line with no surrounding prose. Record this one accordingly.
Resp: 12
